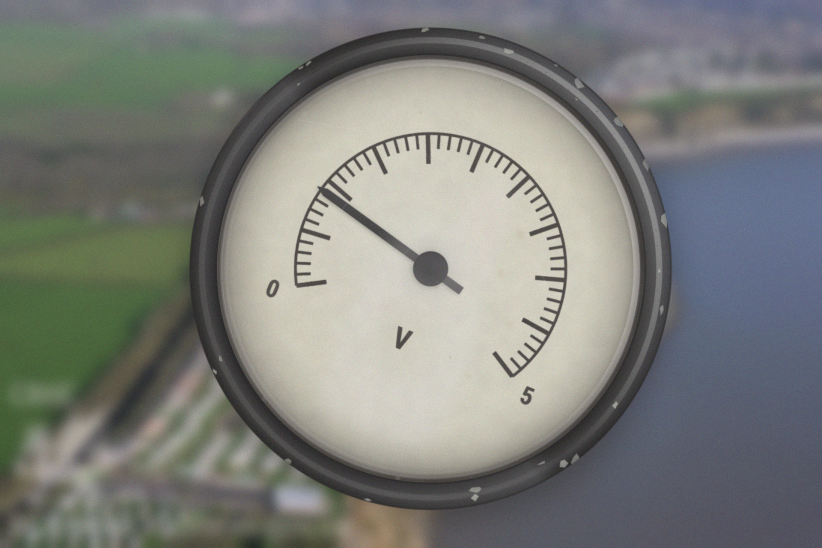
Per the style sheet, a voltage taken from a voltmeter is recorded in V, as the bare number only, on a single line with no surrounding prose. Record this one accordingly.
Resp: 0.9
